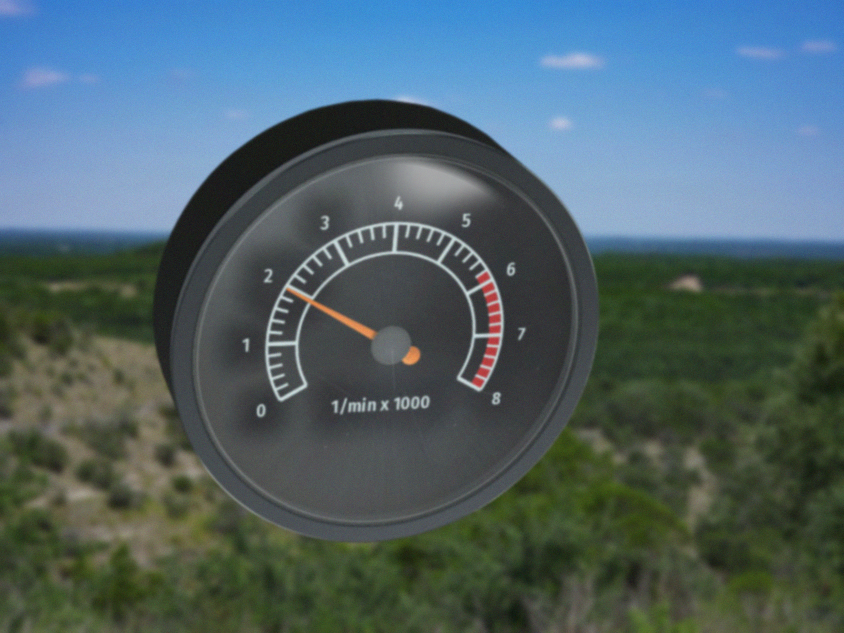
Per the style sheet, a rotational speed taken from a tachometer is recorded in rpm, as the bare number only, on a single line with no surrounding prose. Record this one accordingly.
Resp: 2000
